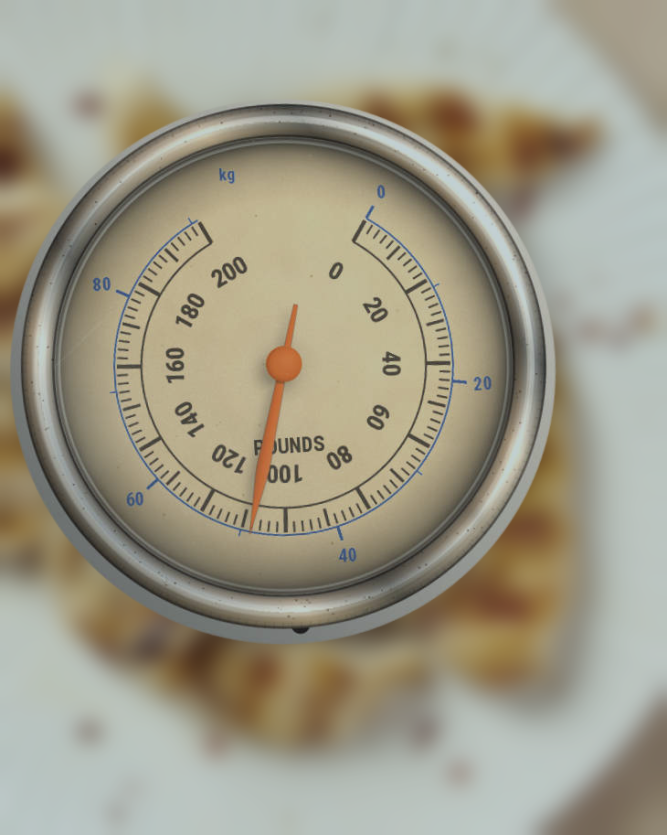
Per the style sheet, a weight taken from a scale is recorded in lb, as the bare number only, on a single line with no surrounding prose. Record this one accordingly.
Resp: 108
